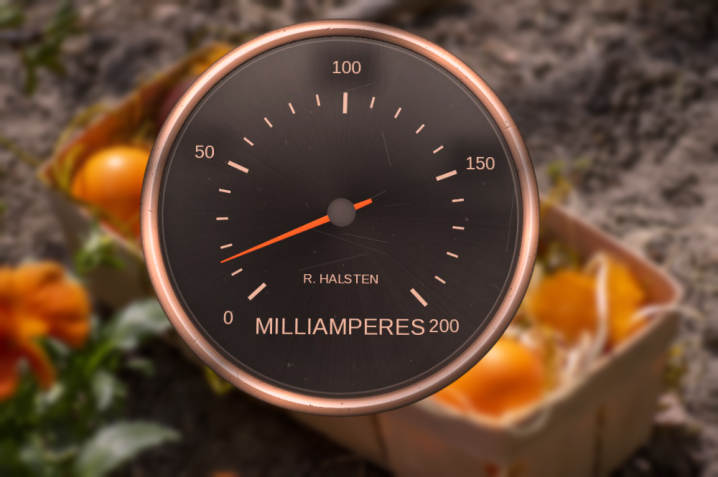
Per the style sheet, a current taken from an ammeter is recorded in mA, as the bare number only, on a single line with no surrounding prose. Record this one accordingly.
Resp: 15
